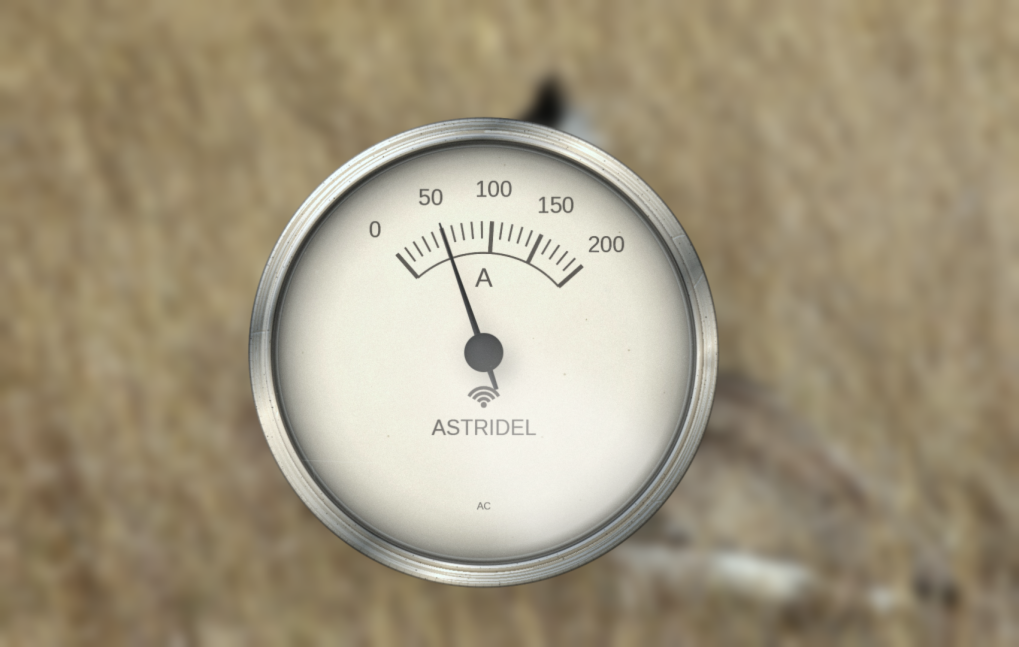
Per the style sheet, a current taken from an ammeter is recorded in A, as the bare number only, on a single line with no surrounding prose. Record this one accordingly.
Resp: 50
